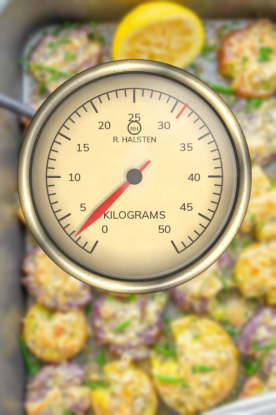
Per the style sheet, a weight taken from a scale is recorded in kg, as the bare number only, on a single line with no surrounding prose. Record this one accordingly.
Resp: 2.5
